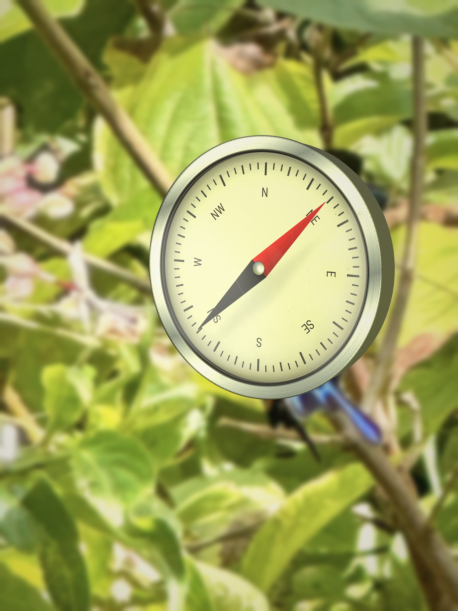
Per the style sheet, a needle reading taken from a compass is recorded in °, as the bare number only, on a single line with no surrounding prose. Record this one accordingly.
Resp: 45
